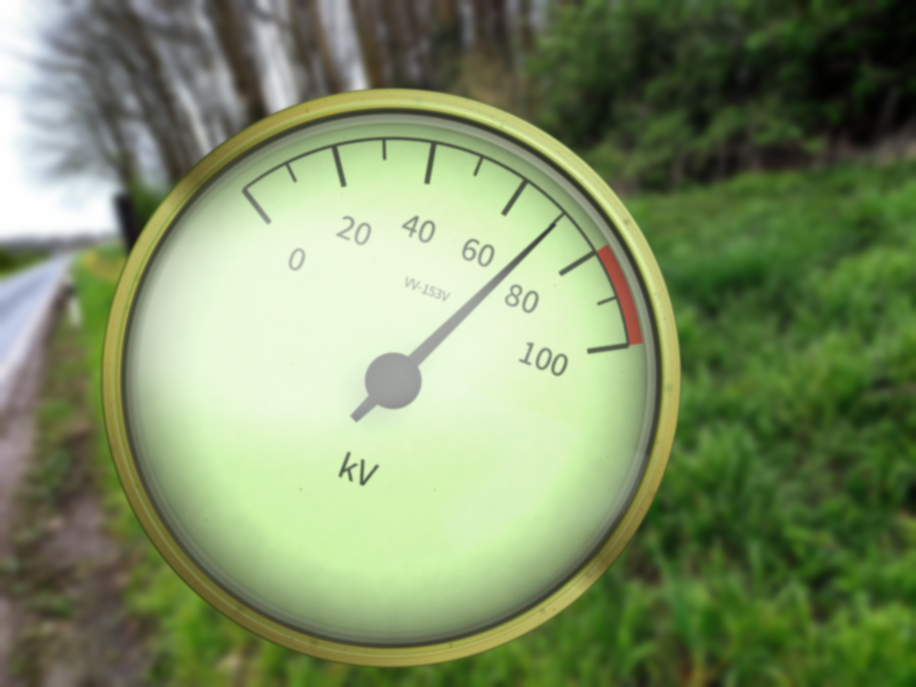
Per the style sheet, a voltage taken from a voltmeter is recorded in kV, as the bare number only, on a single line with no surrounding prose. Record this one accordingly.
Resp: 70
